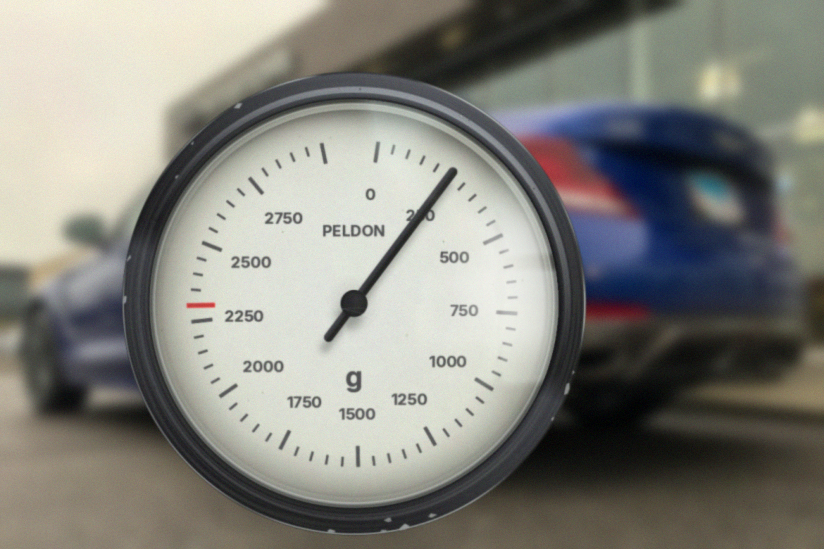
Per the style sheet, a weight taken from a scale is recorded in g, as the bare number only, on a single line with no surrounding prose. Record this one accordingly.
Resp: 250
